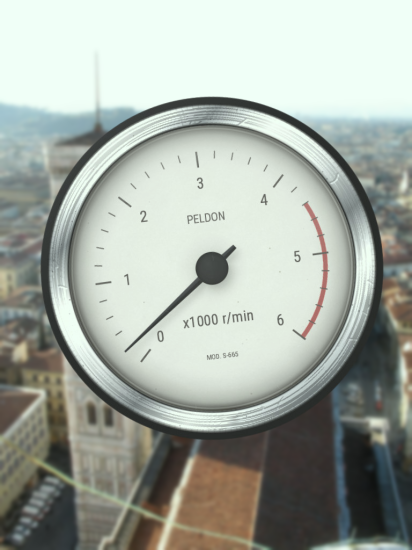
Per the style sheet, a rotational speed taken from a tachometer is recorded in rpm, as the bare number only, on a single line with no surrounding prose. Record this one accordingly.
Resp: 200
